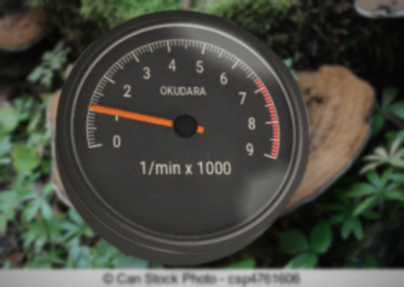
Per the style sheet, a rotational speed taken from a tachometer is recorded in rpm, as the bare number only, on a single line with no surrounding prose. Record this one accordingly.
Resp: 1000
